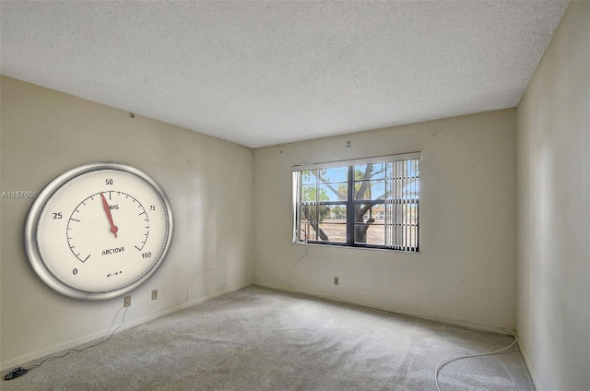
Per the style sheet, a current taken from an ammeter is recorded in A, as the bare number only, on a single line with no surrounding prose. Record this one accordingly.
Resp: 45
